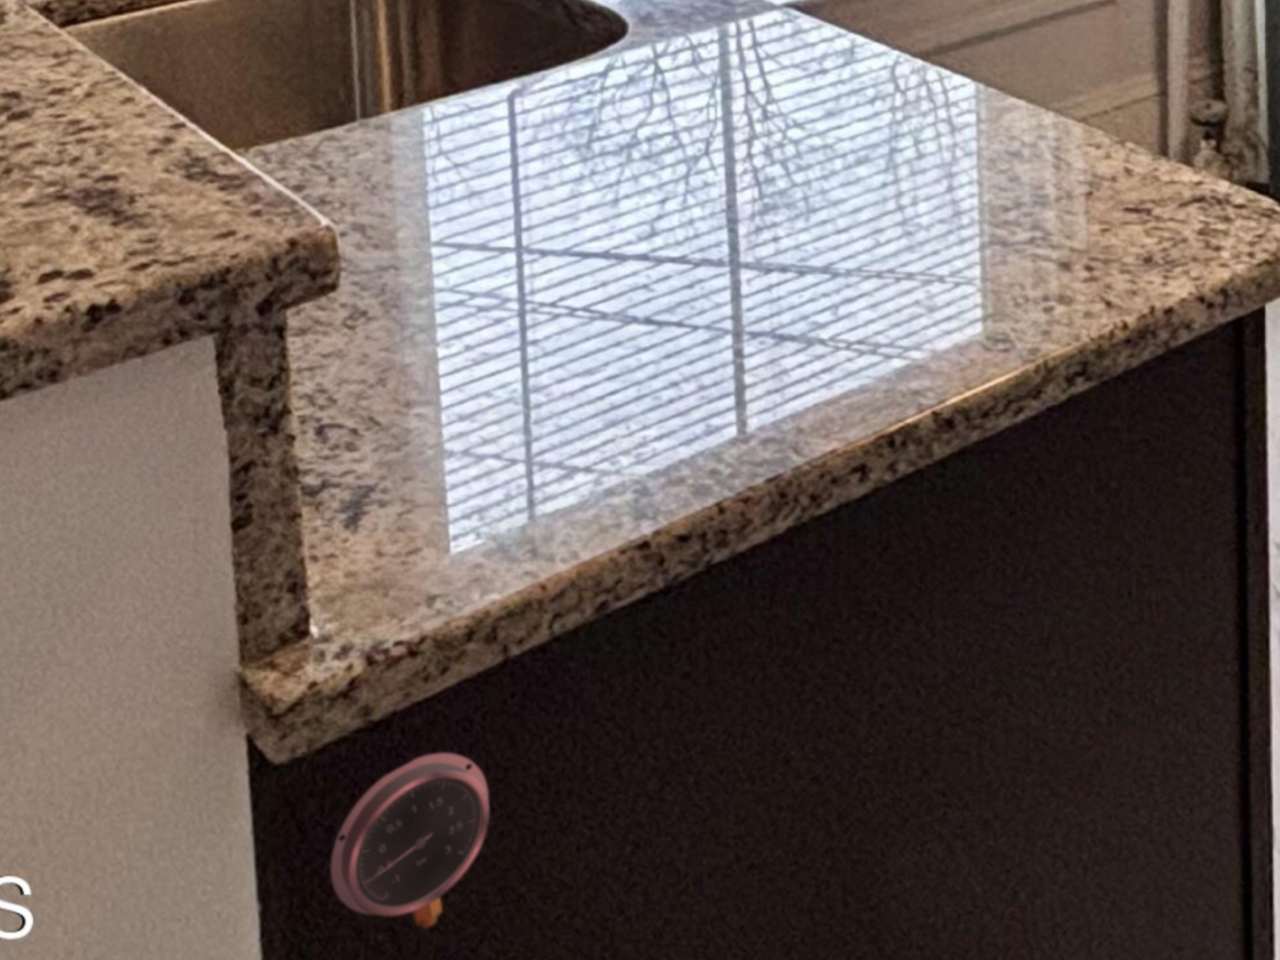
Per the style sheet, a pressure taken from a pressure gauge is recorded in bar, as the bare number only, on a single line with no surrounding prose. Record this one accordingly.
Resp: -0.5
